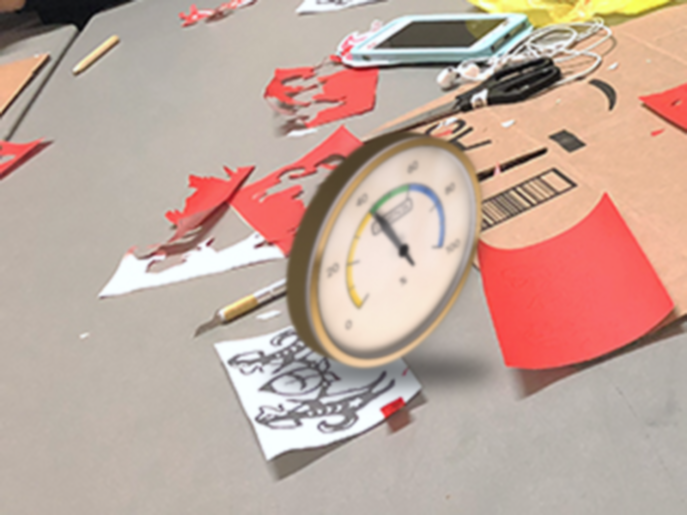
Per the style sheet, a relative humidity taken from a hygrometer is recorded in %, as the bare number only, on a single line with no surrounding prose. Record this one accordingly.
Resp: 40
